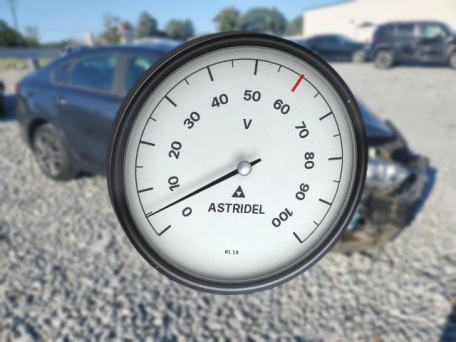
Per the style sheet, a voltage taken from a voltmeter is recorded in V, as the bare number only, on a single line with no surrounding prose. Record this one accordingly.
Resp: 5
